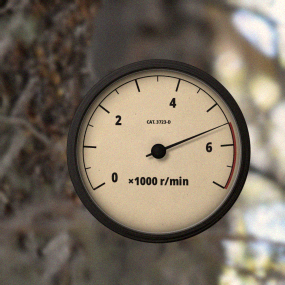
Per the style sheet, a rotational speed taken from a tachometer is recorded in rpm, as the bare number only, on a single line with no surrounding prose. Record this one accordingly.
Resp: 5500
